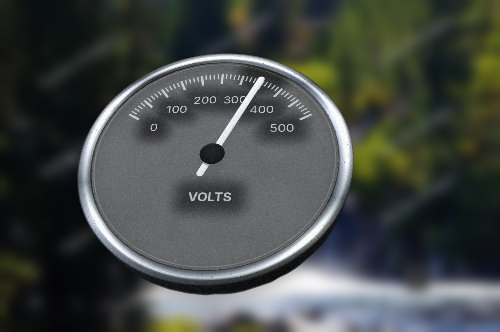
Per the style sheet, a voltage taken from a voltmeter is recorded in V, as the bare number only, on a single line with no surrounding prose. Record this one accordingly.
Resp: 350
